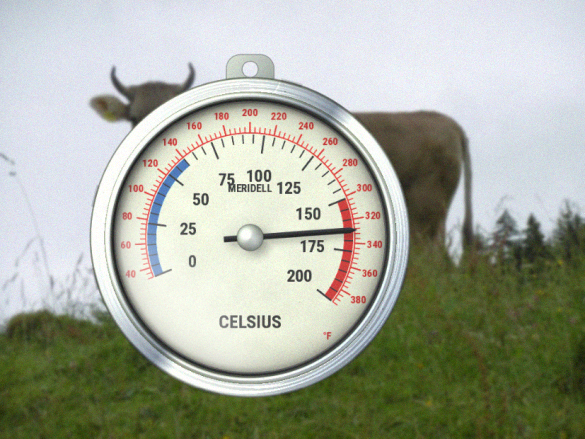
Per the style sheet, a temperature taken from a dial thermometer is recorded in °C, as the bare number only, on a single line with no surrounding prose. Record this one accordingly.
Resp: 165
